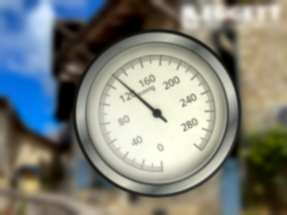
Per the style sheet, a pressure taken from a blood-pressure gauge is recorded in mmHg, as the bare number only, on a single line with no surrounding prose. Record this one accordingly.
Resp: 130
